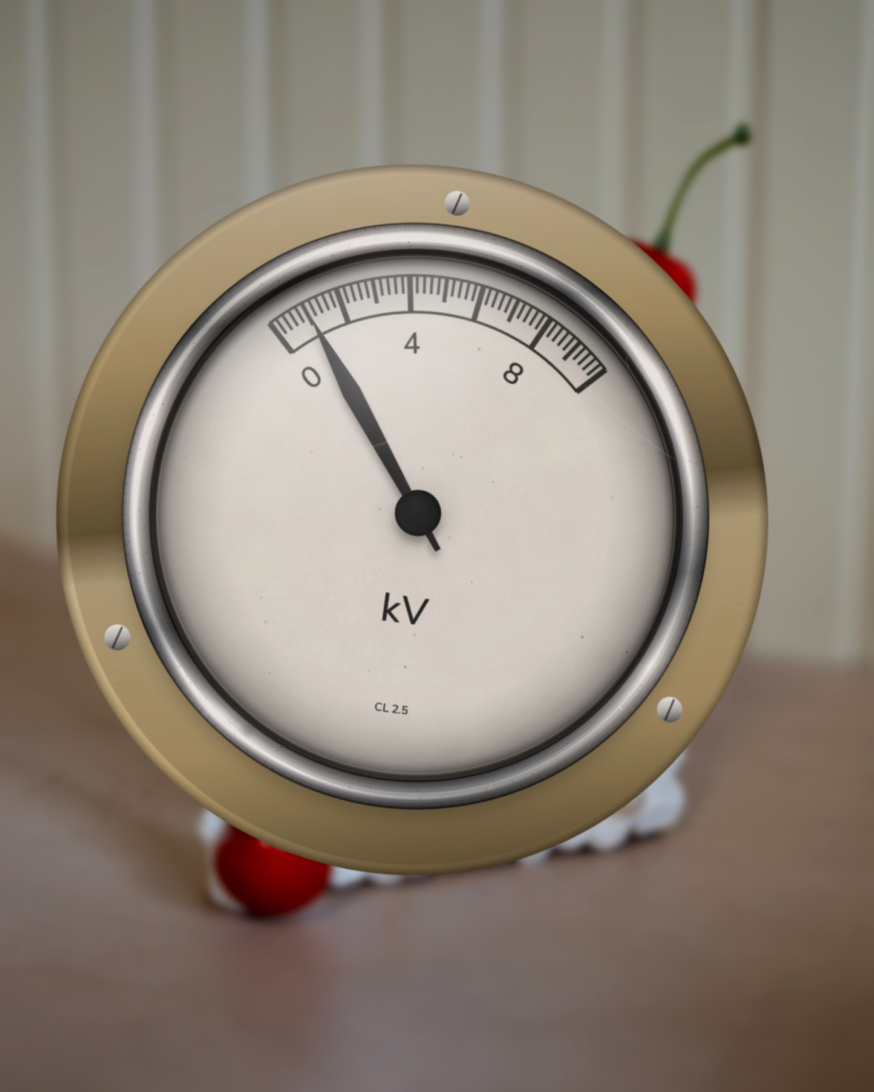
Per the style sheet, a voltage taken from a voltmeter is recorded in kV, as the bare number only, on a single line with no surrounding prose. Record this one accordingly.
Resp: 1
